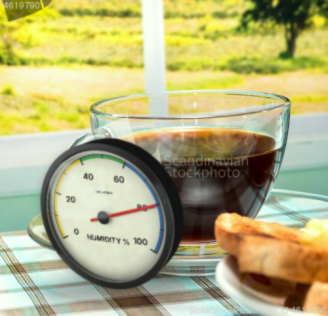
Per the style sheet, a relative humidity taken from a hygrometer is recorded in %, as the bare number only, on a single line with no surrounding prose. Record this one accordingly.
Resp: 80
